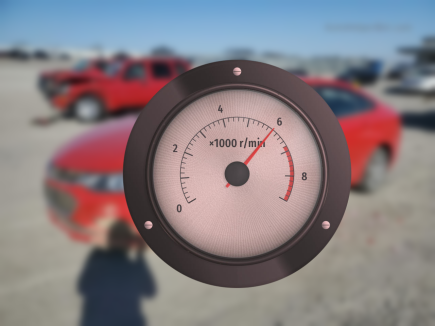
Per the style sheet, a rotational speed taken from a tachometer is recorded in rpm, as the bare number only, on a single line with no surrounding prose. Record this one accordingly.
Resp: 6000
